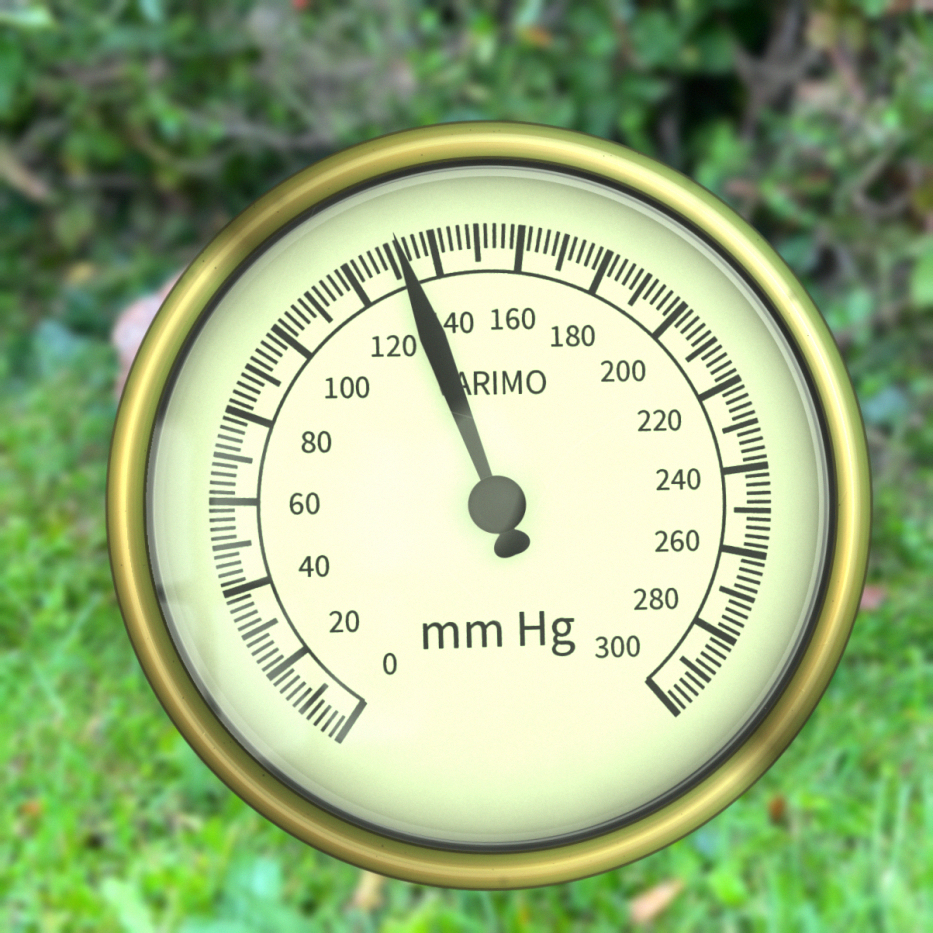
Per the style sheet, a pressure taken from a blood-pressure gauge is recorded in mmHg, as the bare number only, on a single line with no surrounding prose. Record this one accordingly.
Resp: 132
